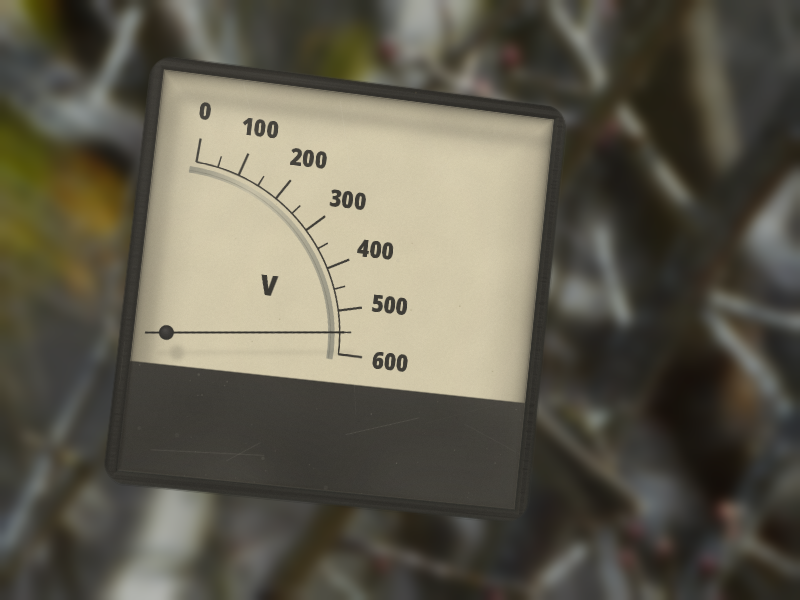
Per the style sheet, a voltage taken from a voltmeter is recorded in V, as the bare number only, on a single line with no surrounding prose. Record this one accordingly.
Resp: 550
